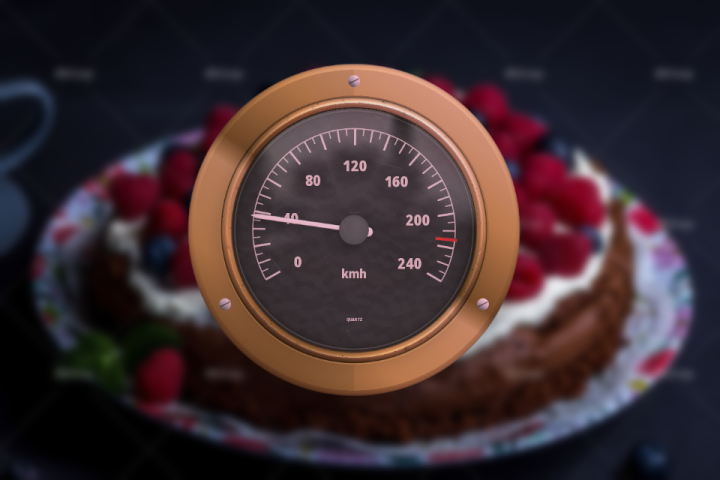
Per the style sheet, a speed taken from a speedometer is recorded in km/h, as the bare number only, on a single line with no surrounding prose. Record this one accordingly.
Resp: 37.5
